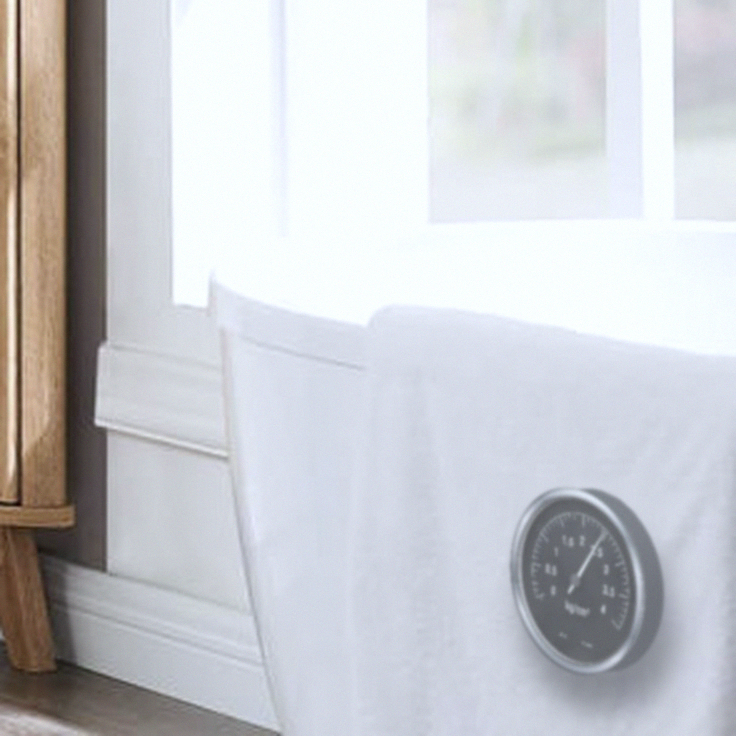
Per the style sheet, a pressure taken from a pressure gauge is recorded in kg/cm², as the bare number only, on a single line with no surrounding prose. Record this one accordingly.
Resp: 2.5
